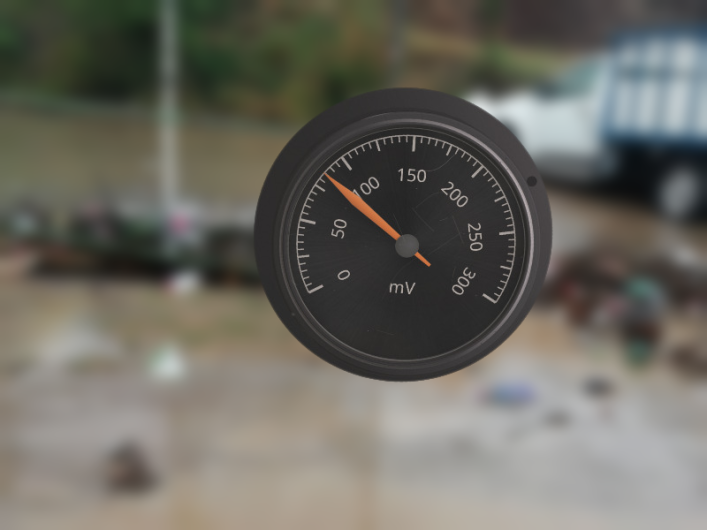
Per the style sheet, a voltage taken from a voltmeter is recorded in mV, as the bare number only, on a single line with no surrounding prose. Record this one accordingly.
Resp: 85
